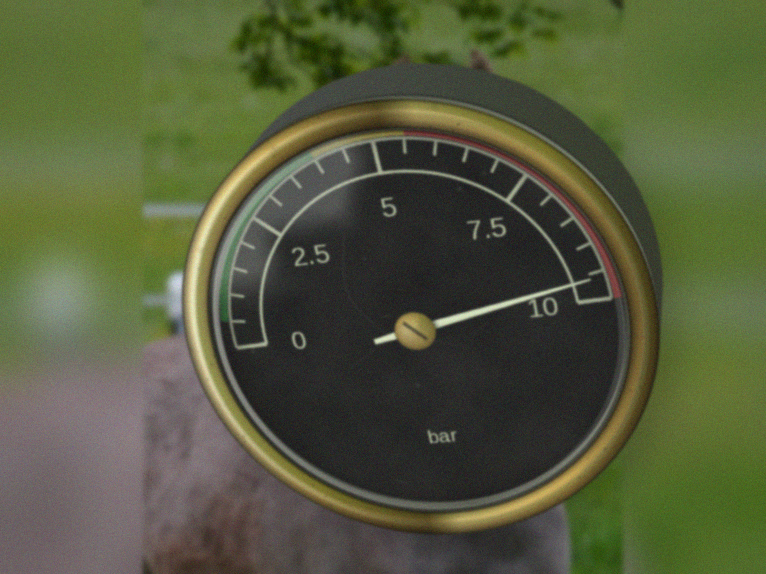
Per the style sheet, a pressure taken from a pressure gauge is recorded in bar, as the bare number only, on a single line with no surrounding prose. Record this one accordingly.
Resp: 9.5
